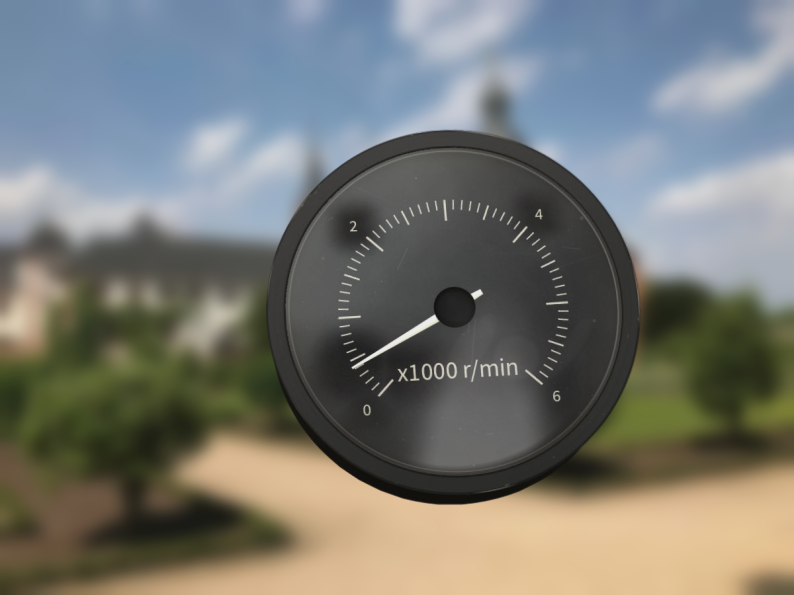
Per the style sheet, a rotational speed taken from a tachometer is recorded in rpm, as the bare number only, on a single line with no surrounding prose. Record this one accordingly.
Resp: 400
